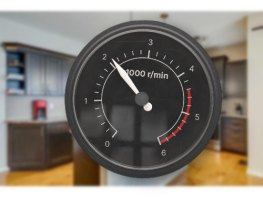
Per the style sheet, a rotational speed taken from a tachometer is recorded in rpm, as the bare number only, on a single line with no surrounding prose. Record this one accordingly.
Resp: 2100
